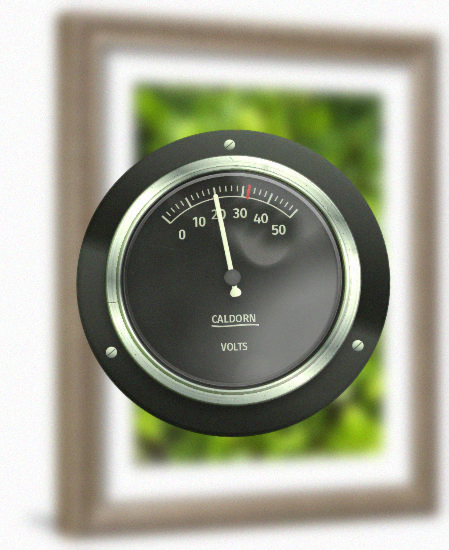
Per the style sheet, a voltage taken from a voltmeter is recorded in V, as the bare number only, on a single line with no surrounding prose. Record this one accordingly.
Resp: 20
